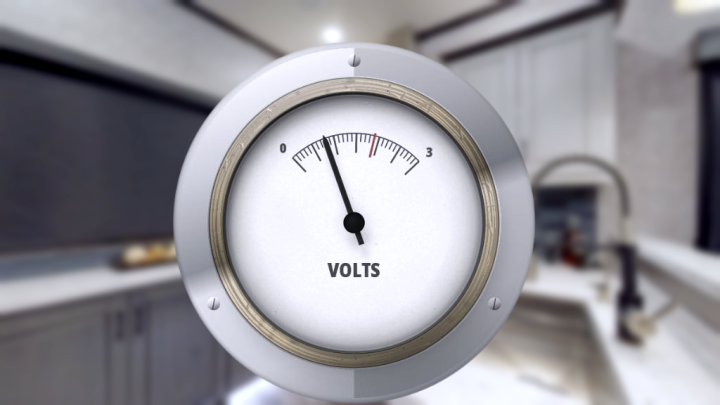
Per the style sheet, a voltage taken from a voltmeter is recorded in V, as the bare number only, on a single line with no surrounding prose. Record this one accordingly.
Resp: 0.8
